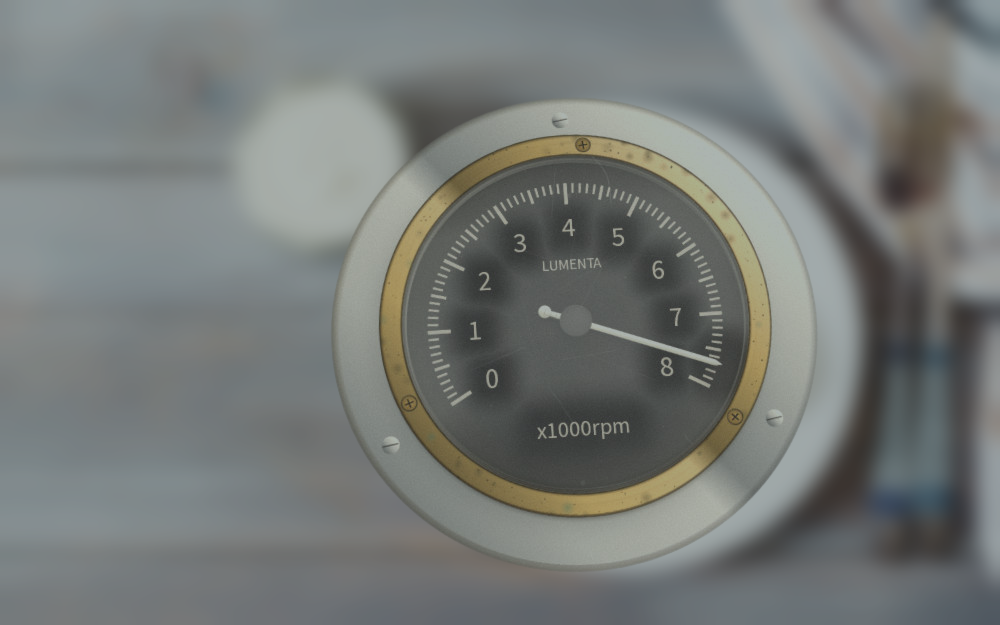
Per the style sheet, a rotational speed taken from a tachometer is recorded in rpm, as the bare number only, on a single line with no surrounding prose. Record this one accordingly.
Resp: 7700
